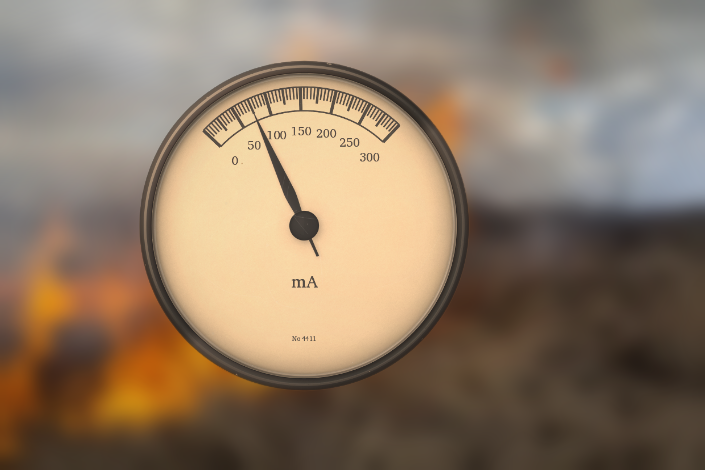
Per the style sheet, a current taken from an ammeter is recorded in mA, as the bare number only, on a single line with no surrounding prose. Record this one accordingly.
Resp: 75
